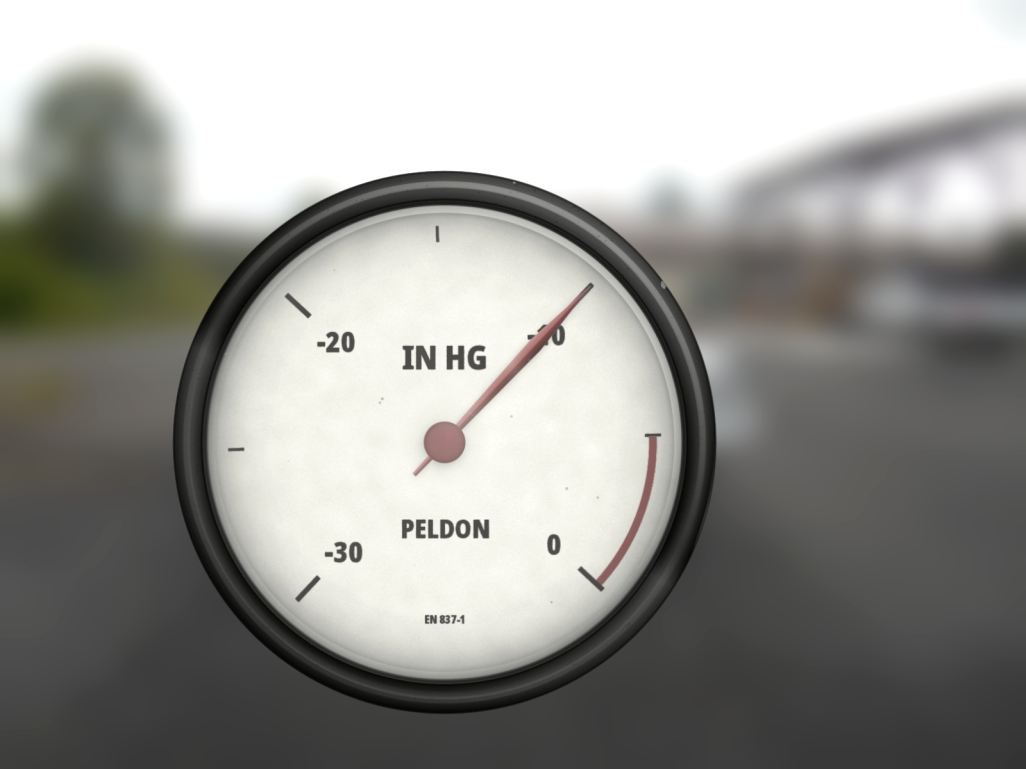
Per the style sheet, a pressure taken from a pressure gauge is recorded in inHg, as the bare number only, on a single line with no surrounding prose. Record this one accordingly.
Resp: -10
